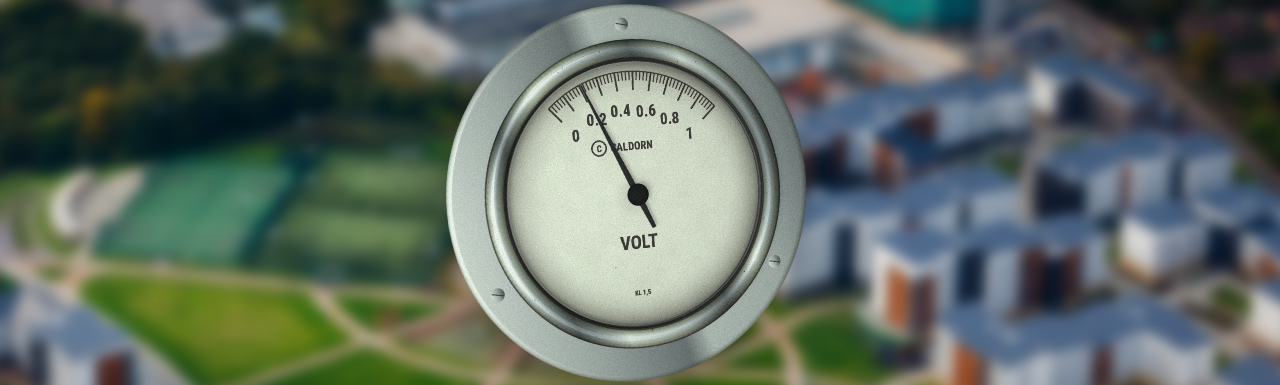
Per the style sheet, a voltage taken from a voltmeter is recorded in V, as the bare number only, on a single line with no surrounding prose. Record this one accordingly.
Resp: 0.2
